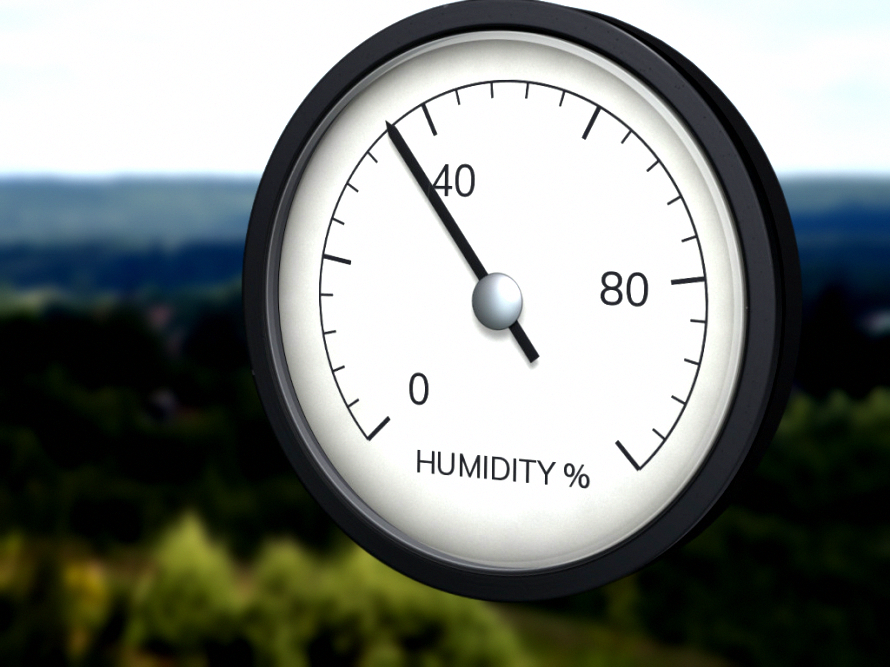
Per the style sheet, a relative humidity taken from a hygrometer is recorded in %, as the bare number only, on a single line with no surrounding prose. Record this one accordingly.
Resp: 36
